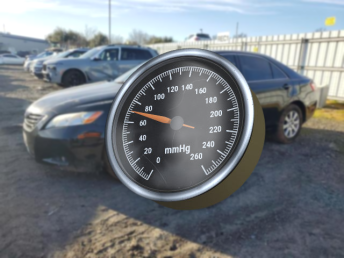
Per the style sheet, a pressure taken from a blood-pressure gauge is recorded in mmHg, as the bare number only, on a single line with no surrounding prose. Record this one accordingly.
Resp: 70
